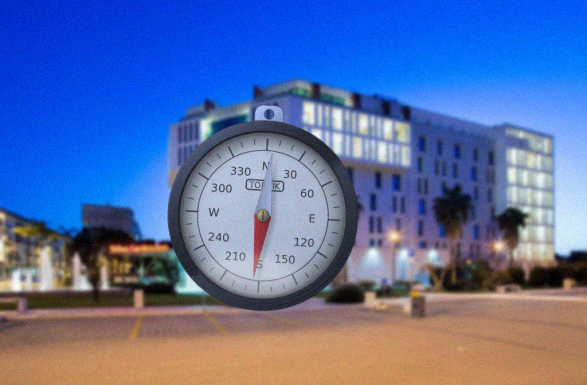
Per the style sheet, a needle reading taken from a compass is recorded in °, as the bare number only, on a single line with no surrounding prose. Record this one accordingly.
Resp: 185
